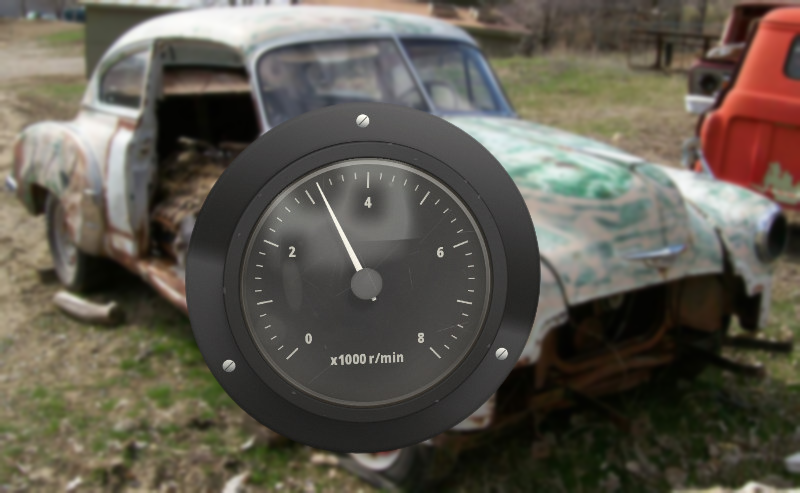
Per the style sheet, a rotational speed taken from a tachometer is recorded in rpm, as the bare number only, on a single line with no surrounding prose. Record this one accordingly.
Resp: 3200
